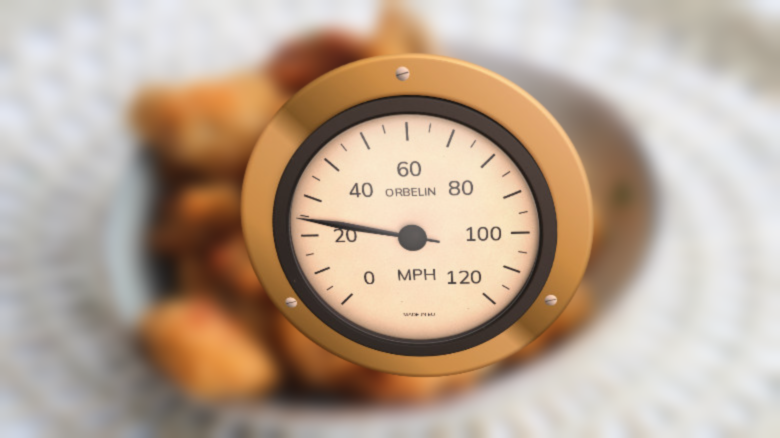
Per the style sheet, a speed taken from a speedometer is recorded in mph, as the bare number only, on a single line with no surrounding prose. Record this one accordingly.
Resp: 25
